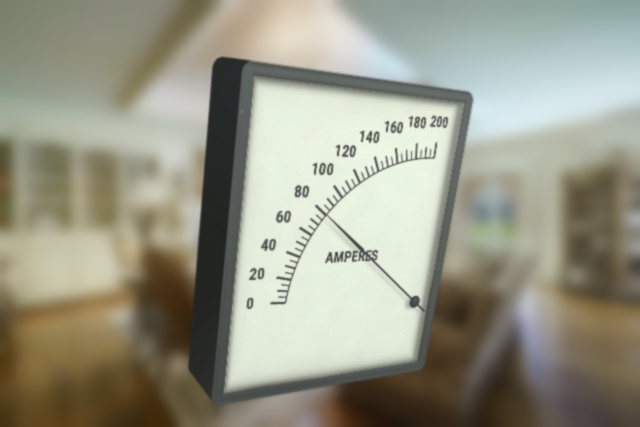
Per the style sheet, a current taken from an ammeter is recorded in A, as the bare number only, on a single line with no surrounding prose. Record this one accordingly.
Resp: 80
